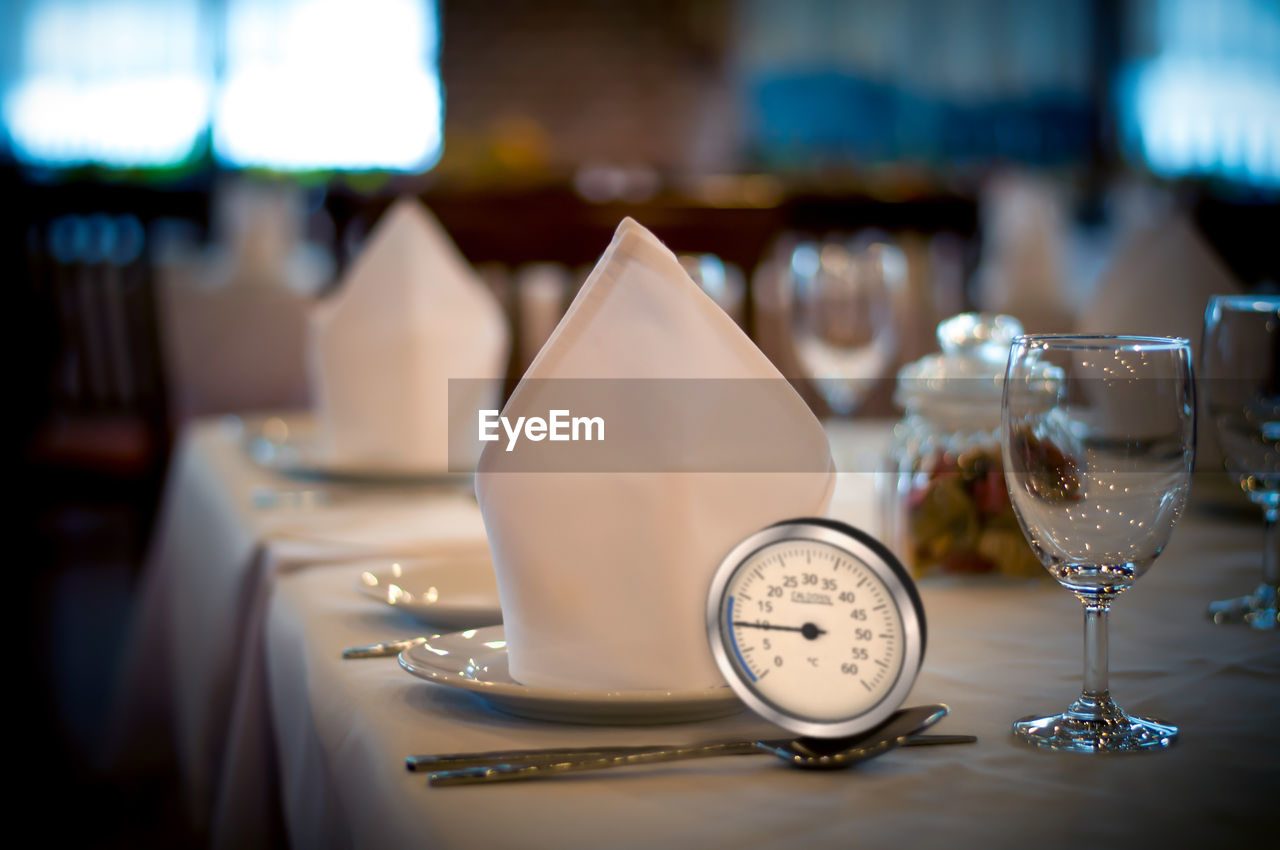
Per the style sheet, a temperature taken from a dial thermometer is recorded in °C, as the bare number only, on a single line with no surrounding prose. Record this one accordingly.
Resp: 10
